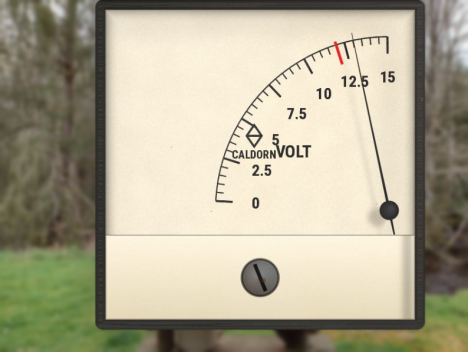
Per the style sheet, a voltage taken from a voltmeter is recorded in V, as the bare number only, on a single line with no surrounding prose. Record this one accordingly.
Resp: 13
